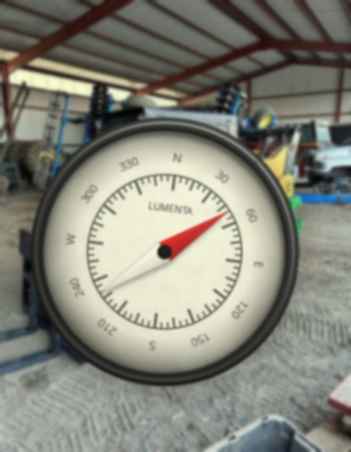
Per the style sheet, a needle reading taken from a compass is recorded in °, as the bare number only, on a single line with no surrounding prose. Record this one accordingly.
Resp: 50
